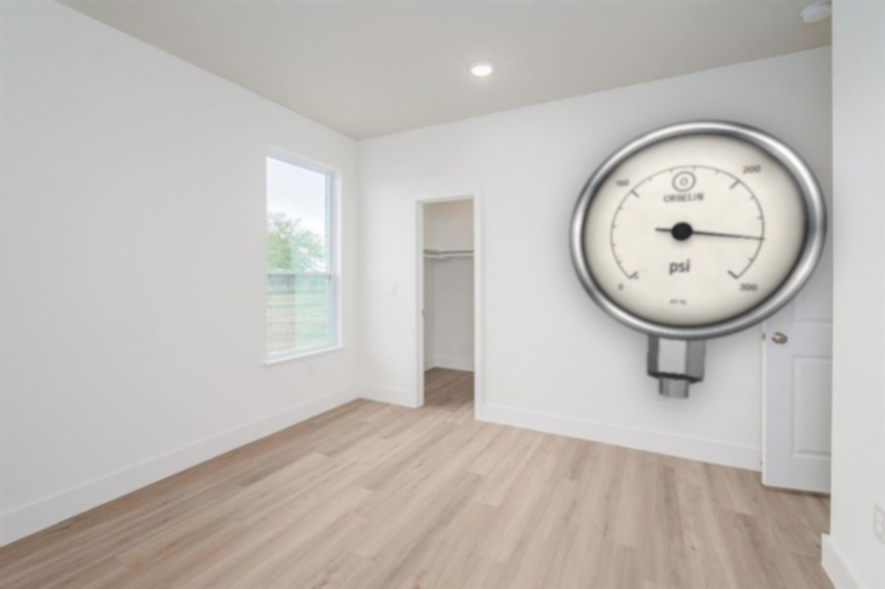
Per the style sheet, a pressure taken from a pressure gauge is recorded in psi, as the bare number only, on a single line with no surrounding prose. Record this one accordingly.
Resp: 260
